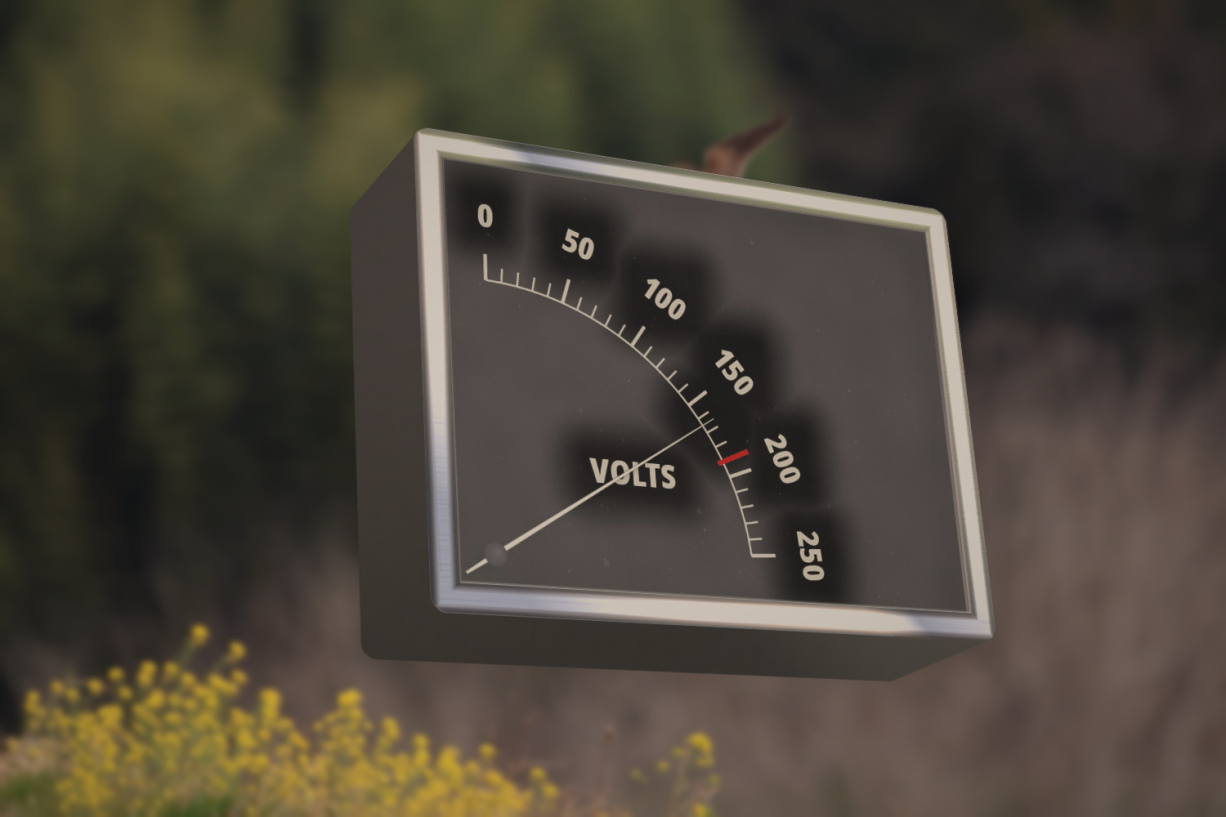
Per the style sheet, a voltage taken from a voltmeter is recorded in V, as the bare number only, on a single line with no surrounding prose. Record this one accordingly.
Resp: 165
